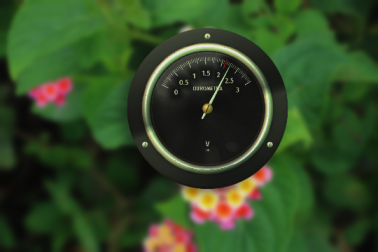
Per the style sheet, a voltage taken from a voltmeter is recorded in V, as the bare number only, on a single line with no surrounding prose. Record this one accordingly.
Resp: 2.25
